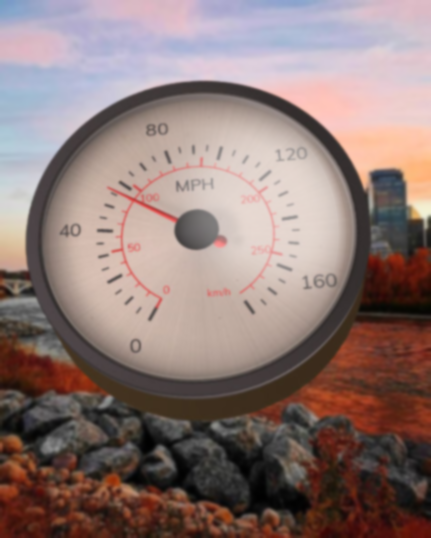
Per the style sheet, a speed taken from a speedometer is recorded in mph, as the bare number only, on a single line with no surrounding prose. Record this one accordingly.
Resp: 55
